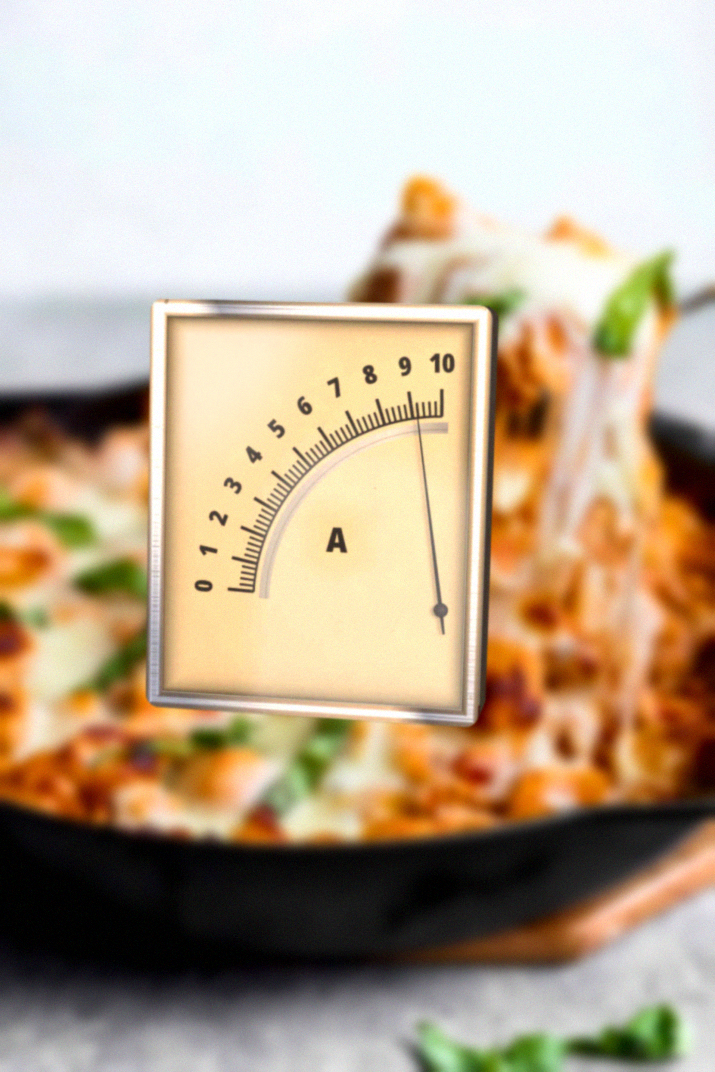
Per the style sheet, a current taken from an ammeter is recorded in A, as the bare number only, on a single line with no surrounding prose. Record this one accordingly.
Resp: 9.2
